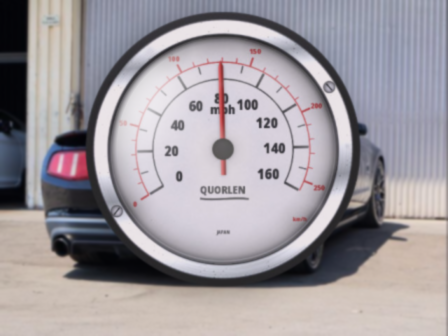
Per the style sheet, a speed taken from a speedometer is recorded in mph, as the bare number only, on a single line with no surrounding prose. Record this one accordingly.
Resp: 80
